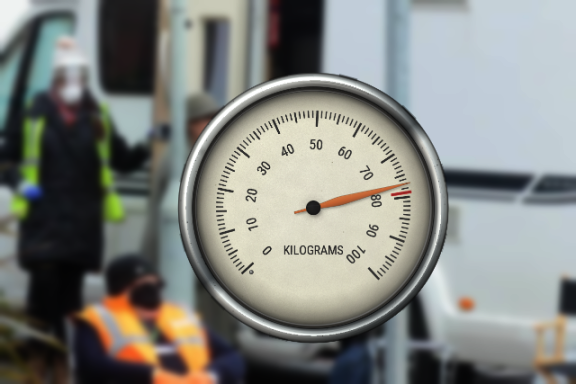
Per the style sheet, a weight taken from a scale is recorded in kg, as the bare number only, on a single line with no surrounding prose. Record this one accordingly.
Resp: 77
